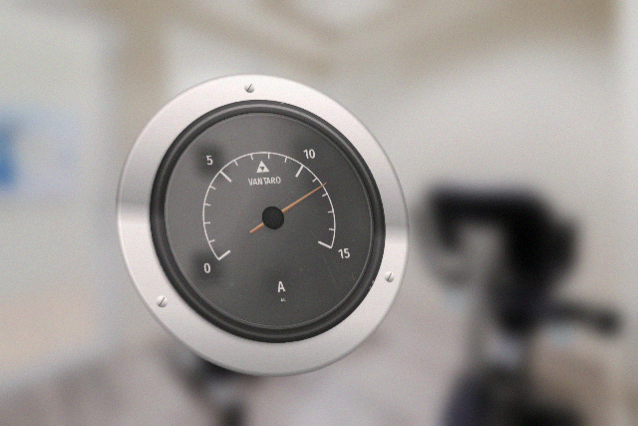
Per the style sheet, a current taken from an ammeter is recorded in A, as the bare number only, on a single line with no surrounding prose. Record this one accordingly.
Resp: 11.5
